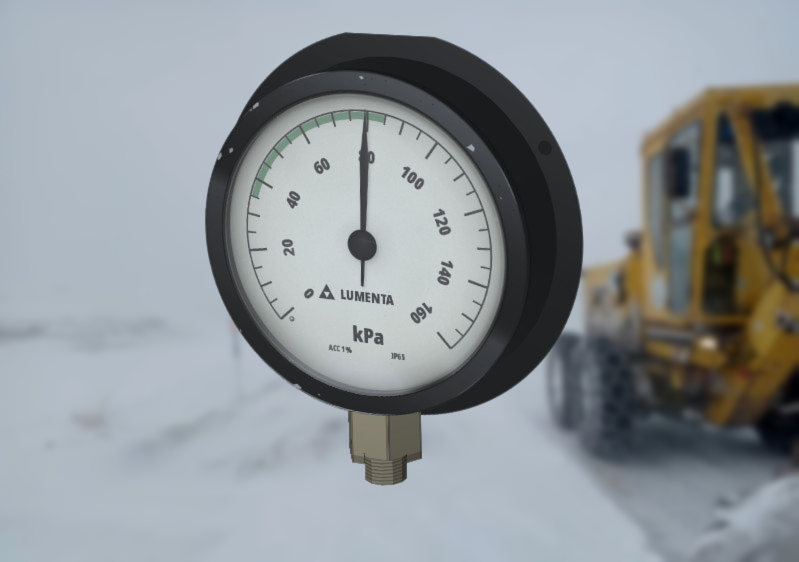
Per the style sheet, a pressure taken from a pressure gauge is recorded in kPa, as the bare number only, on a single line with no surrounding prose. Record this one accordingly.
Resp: 80
